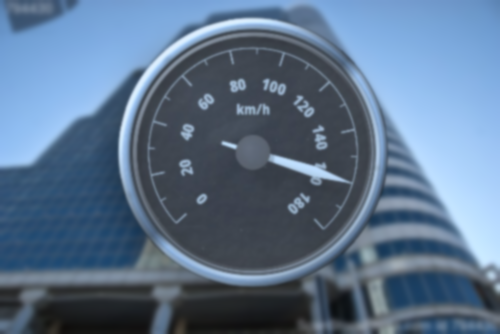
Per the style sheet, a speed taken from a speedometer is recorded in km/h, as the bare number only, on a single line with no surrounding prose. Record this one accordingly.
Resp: 160
